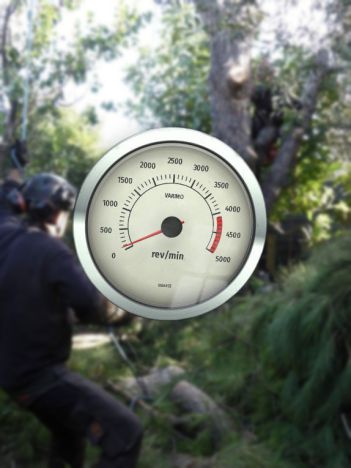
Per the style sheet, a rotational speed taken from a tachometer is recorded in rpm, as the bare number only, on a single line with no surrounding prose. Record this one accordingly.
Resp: 100
